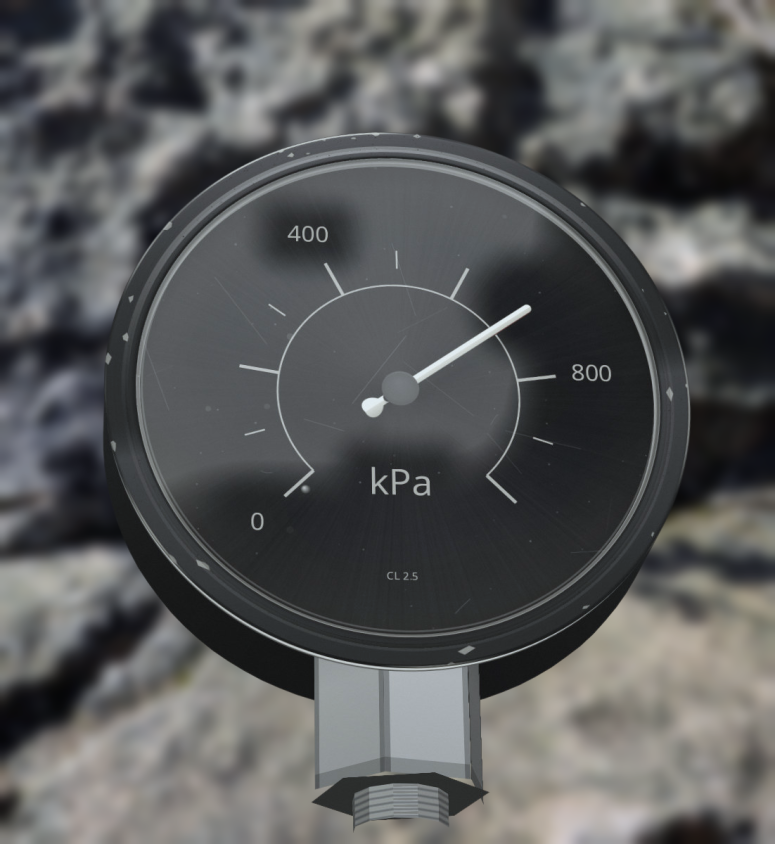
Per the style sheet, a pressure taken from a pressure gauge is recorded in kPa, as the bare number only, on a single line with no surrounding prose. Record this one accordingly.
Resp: 700
